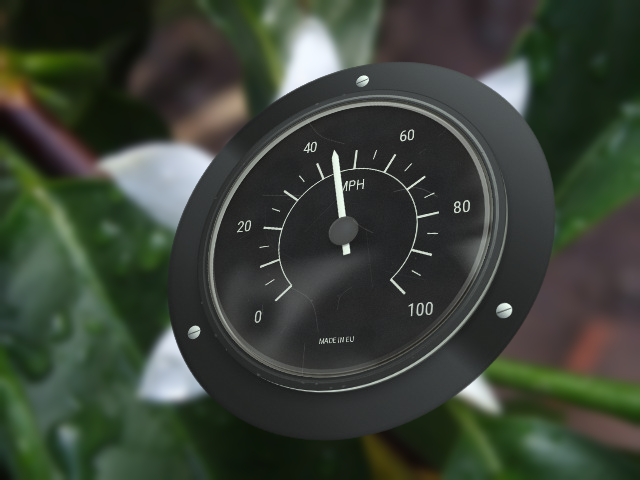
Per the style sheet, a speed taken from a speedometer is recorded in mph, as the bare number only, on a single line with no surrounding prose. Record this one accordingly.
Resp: 45
